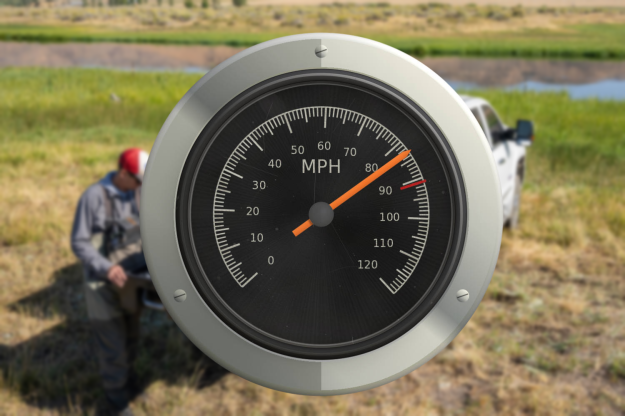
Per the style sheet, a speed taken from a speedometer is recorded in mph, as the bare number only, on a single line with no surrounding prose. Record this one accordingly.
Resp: 83
